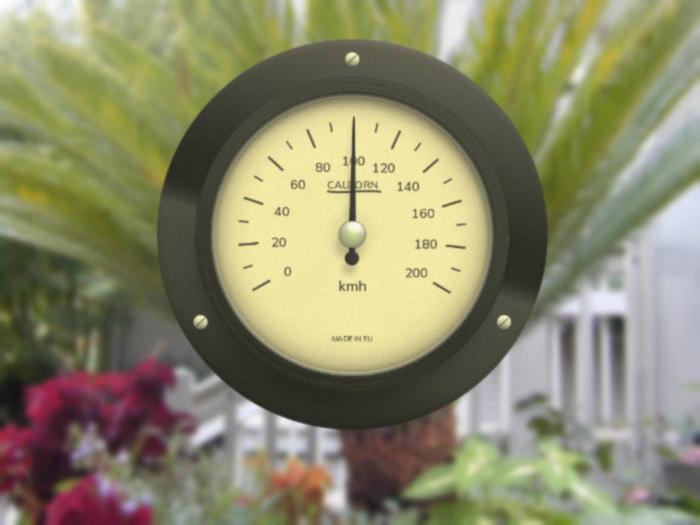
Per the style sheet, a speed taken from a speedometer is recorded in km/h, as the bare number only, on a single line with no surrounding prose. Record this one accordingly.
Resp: 100
